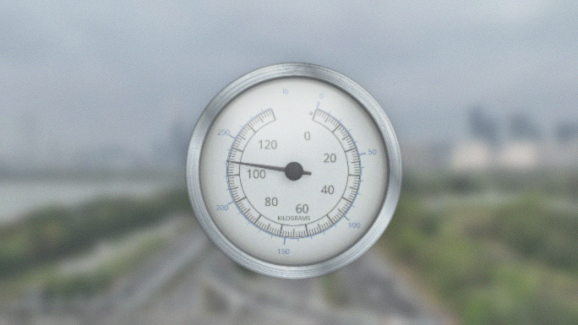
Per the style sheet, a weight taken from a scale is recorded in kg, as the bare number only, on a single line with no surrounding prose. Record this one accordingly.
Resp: 105
